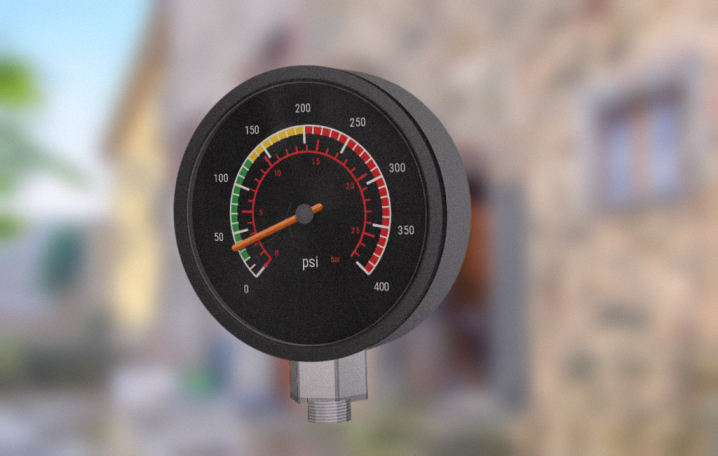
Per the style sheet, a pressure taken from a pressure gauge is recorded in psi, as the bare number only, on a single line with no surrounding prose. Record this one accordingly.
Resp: 35
